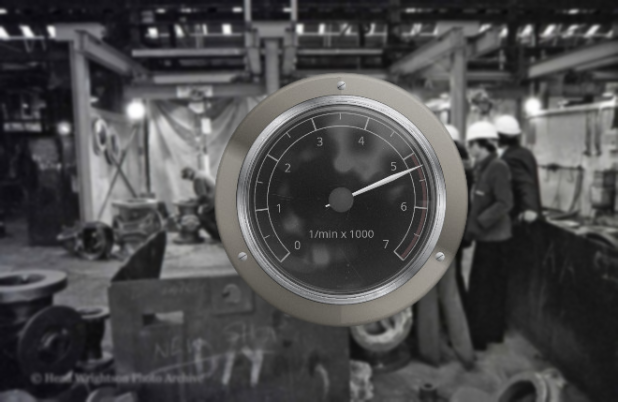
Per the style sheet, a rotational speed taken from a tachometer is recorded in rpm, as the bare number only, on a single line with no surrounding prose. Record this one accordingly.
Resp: 5250
